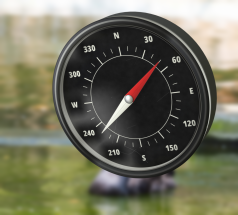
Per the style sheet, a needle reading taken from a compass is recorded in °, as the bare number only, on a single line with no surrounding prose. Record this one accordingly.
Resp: 50
